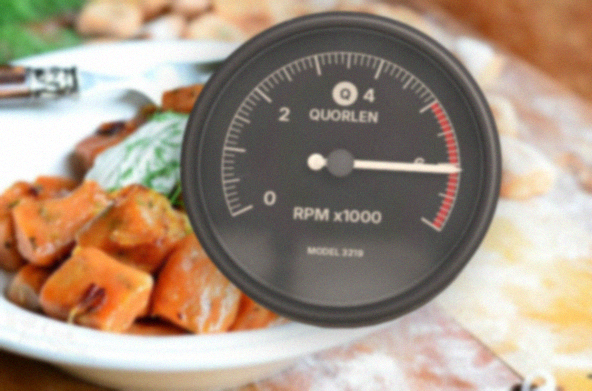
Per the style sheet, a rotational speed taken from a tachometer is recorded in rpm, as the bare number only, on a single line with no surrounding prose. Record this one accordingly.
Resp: 6100
